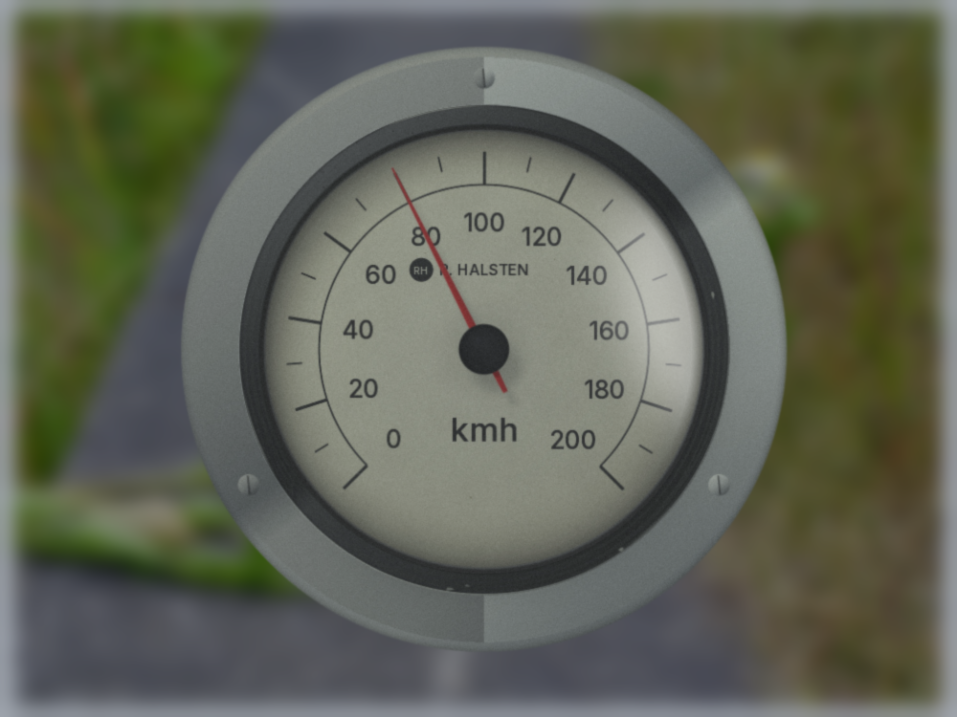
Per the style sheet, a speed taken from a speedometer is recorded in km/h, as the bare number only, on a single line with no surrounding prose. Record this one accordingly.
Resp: 80
